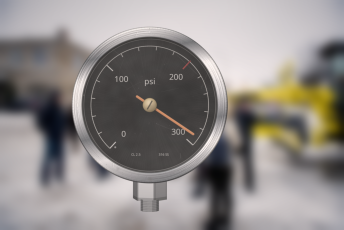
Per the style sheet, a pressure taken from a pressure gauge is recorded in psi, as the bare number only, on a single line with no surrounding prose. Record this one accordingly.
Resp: 290
